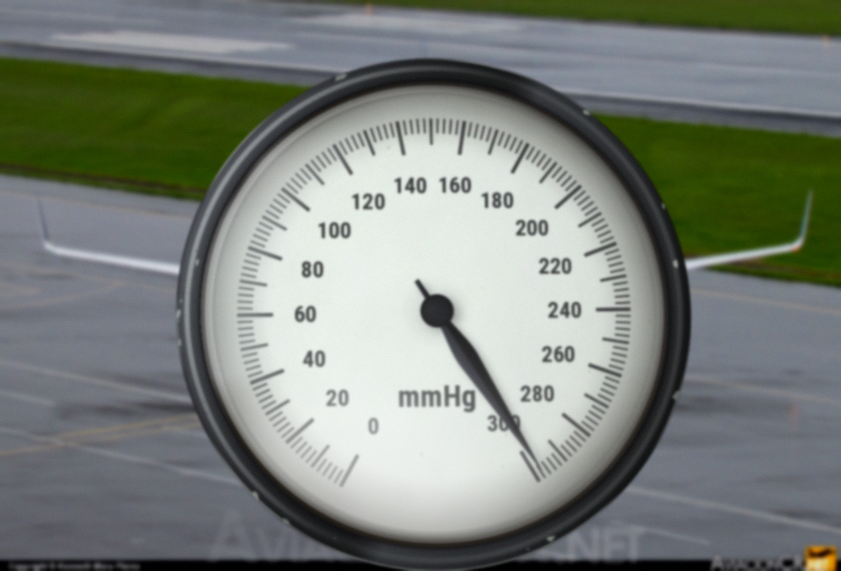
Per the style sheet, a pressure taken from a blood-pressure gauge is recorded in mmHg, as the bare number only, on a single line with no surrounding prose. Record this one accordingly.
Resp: 298
